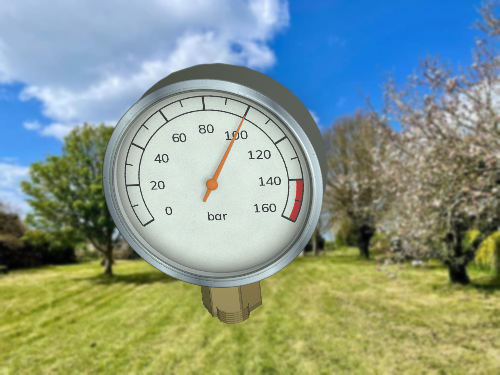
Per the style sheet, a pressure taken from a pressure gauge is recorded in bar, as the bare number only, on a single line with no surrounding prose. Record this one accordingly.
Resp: 100
